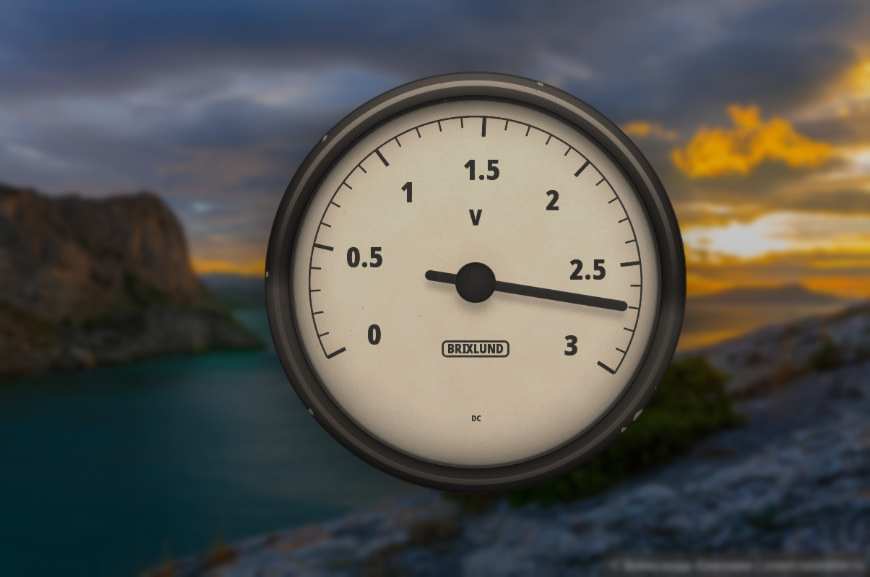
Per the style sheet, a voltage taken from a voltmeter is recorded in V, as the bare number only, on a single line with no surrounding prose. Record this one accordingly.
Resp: 2.7
